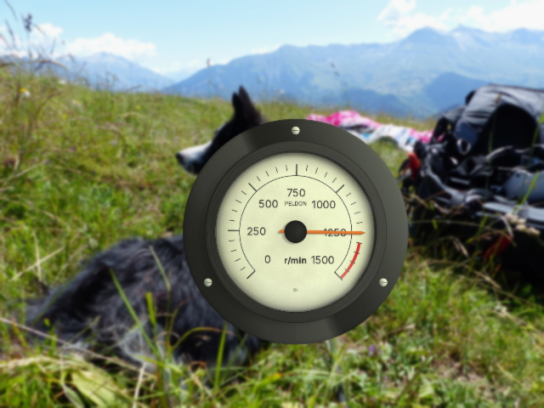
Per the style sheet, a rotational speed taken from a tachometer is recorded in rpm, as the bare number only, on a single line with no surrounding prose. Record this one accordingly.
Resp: 1250
